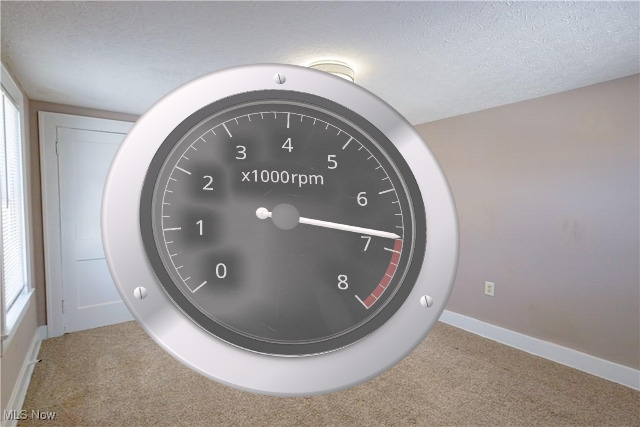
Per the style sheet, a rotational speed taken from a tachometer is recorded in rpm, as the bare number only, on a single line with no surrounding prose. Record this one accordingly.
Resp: 6800
